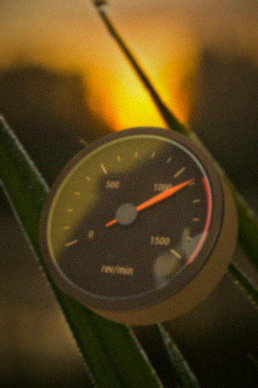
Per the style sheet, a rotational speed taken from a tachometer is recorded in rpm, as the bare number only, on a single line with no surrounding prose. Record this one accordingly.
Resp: 1100
